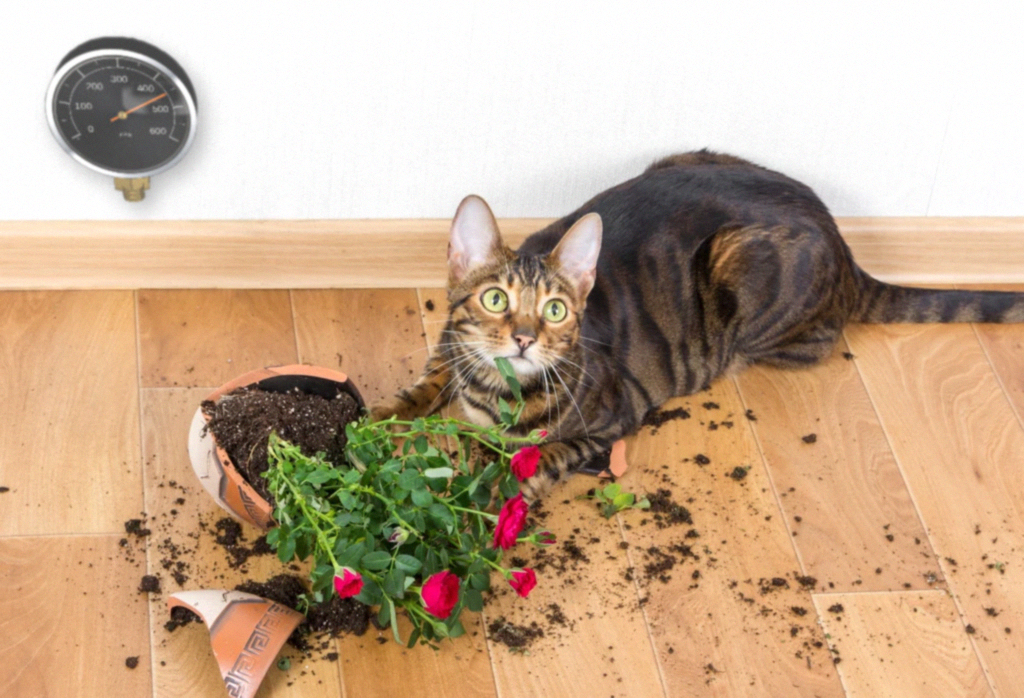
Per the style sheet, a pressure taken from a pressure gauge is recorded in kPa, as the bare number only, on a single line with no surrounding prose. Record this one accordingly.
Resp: 450
